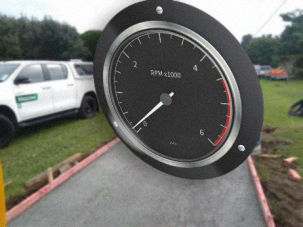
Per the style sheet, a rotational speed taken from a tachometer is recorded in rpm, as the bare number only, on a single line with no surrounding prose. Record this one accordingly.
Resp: 125
